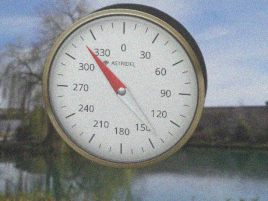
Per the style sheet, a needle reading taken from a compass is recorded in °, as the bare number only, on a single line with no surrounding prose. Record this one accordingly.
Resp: 320
